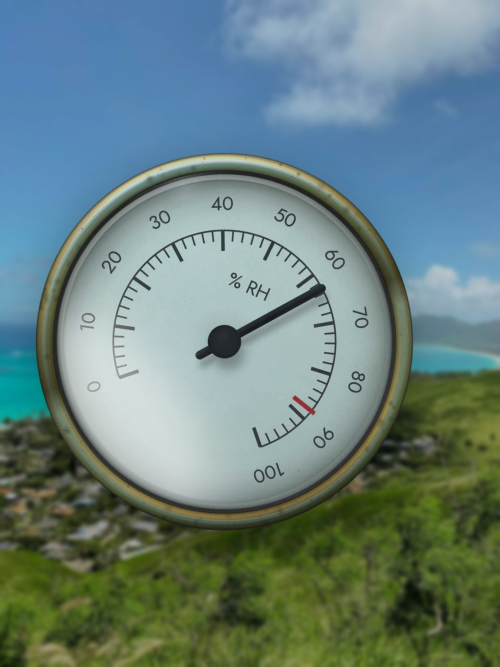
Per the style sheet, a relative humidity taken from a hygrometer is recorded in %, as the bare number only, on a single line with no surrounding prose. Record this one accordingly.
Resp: 63
